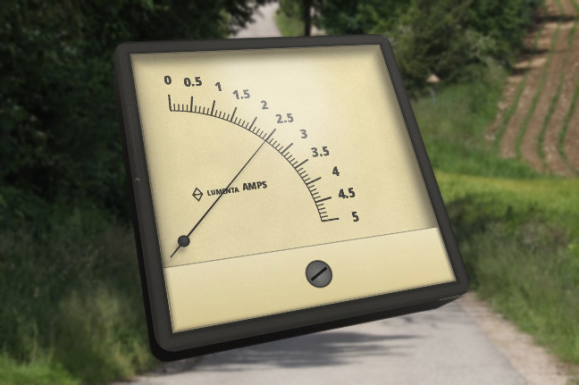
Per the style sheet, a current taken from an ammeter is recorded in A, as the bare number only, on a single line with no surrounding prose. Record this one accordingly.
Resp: 2.5
